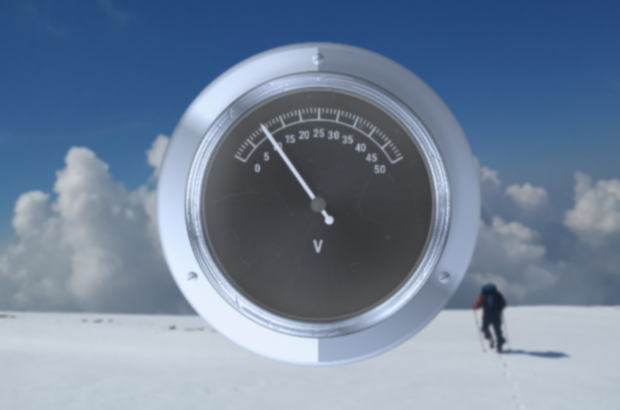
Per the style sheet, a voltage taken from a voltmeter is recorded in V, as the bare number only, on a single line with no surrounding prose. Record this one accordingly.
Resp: 10
